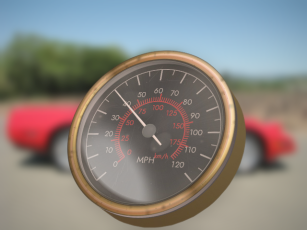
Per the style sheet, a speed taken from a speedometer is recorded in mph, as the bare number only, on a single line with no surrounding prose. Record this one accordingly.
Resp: 40
